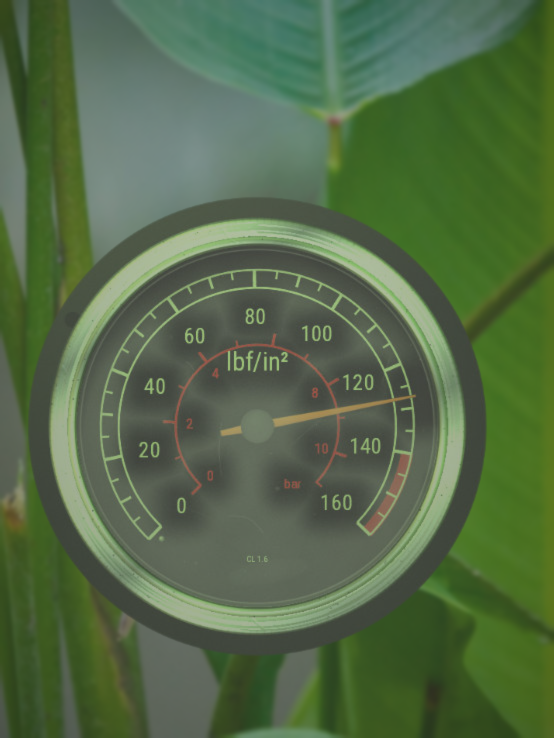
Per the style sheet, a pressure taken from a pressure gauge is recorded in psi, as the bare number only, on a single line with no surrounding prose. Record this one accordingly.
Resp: 127.5
